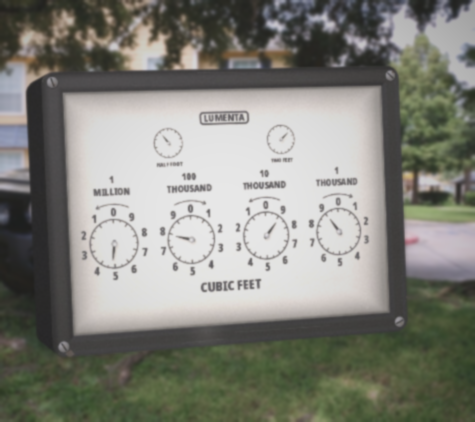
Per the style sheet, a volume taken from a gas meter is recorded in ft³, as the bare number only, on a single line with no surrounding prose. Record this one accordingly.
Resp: 478900
